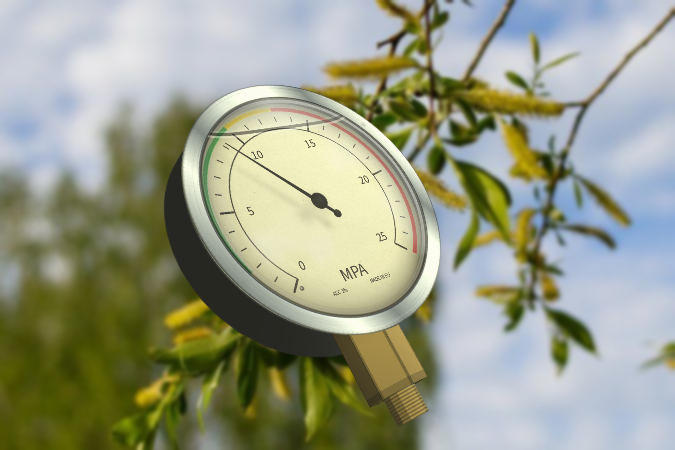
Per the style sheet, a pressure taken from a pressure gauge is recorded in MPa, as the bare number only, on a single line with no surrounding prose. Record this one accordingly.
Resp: 9
